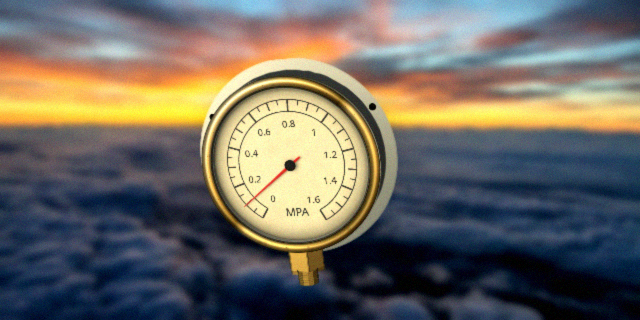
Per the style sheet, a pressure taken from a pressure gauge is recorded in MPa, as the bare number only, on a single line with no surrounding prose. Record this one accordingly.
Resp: 0.1
